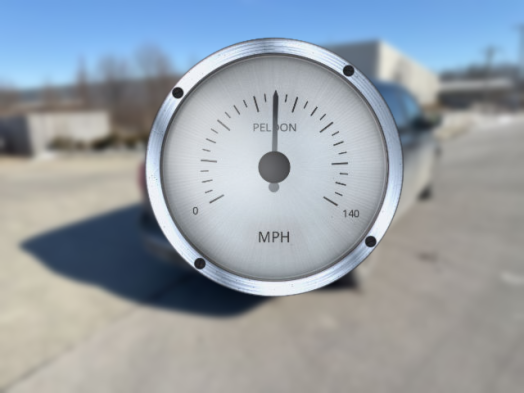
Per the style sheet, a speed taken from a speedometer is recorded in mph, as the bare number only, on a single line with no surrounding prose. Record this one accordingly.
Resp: 70
